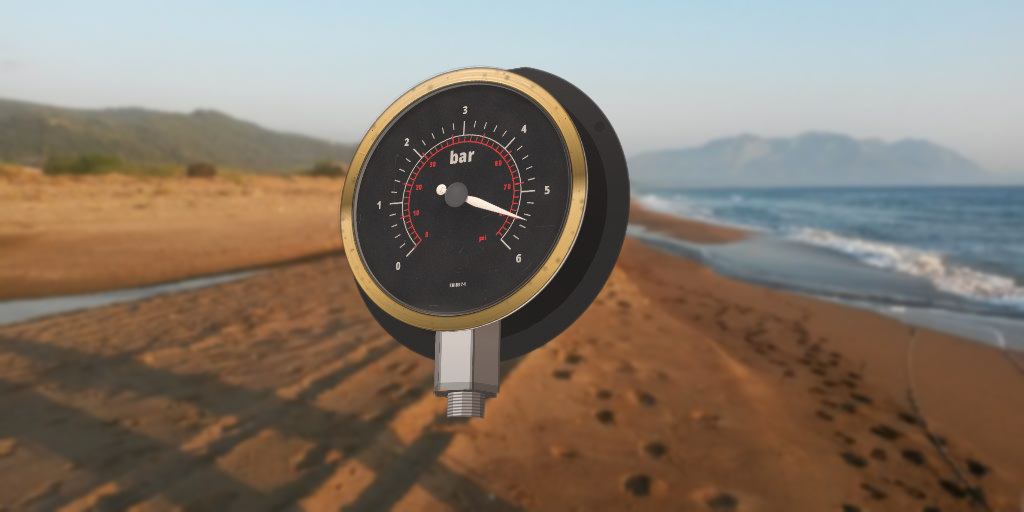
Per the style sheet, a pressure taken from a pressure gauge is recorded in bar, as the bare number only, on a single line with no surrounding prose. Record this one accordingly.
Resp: 5.5
